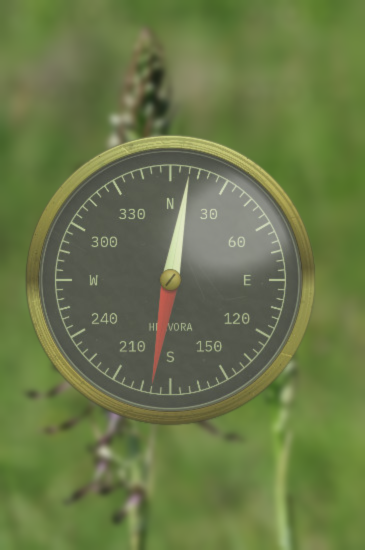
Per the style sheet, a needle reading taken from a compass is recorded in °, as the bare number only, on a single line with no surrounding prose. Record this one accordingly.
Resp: 190
